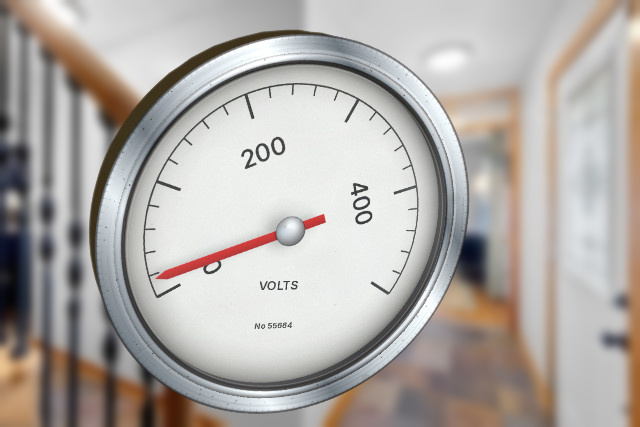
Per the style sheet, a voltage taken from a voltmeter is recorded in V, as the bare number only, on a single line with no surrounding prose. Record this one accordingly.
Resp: 20
